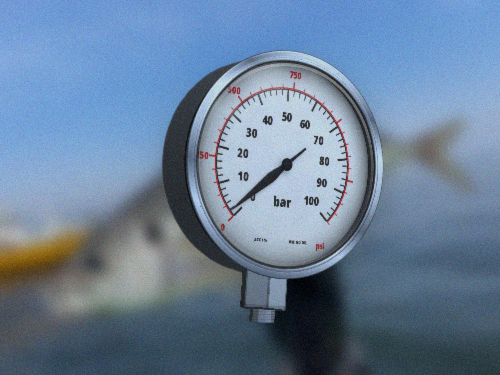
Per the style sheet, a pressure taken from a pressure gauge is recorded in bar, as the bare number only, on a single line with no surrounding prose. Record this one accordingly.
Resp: 2
